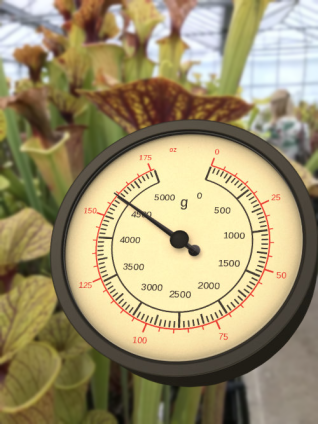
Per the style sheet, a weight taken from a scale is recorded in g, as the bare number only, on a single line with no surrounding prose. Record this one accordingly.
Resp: 4500
